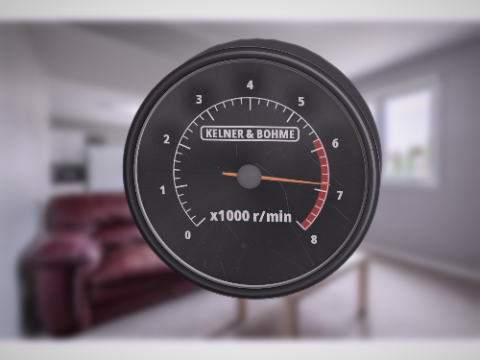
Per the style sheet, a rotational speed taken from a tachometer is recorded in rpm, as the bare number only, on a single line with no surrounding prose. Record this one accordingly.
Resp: 6800
